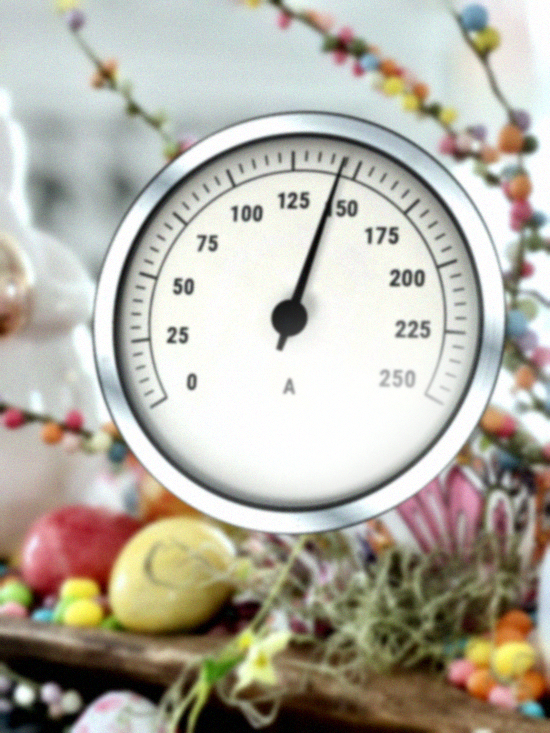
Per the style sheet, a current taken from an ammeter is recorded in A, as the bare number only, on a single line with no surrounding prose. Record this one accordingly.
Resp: 145
